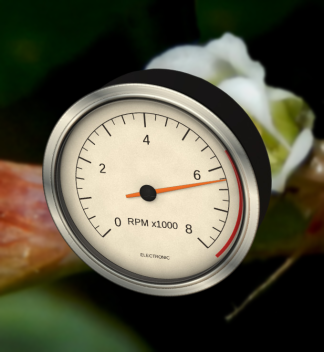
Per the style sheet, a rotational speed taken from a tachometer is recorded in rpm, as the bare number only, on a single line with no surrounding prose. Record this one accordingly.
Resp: 6250
